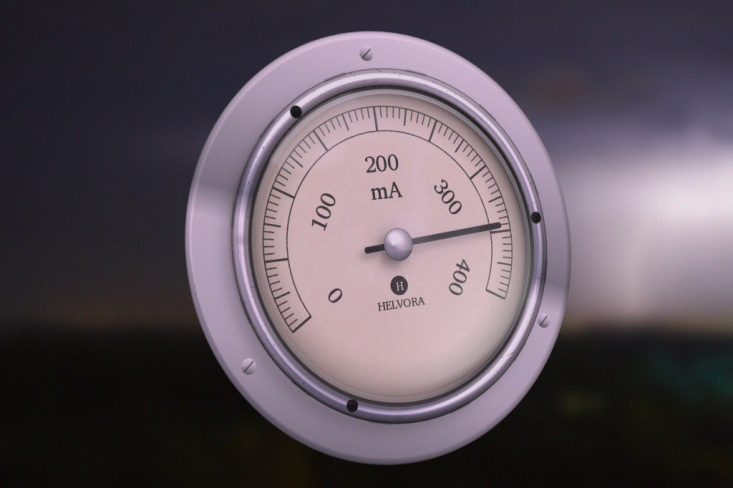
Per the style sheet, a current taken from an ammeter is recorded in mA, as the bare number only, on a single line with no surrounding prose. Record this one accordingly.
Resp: 345
